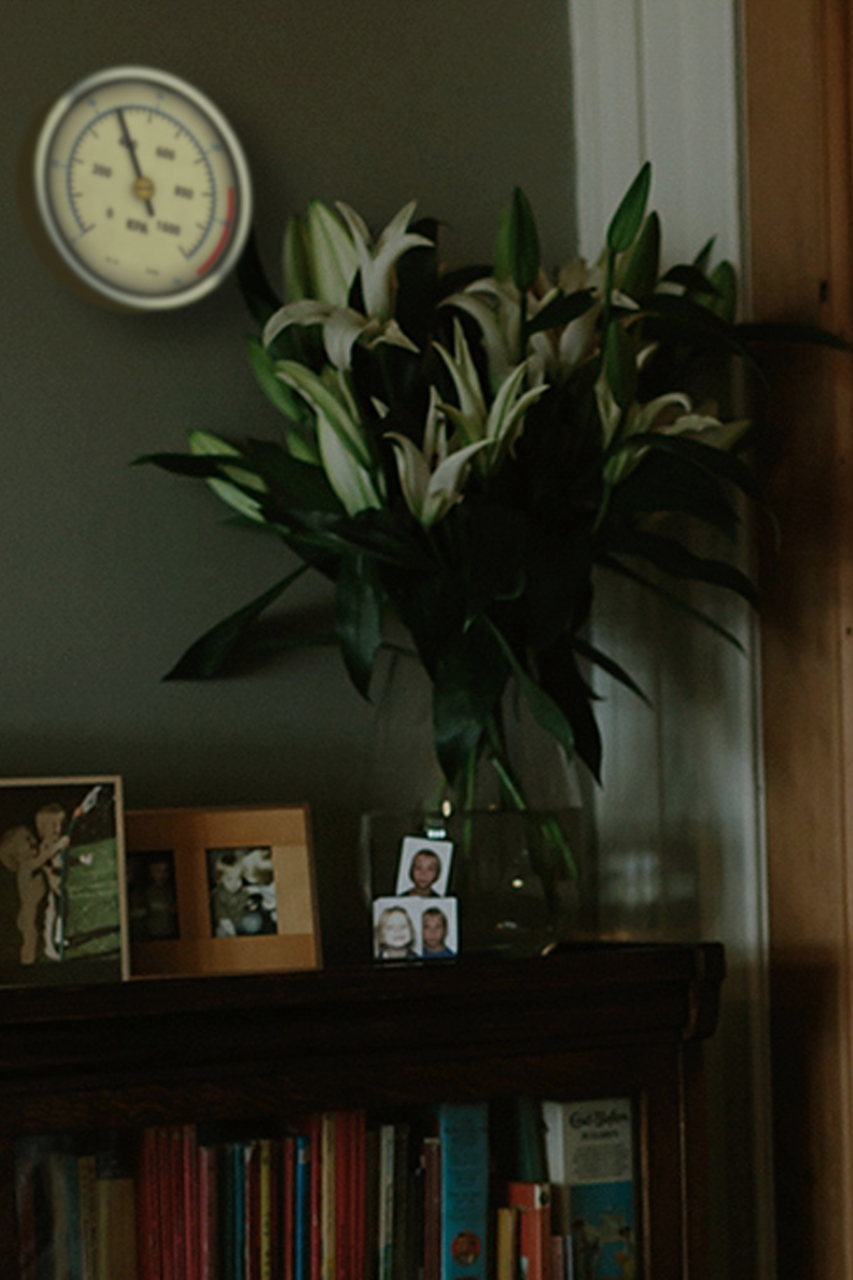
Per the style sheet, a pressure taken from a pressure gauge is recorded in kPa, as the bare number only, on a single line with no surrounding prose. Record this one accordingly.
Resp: 400
